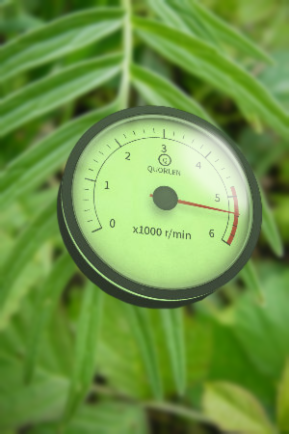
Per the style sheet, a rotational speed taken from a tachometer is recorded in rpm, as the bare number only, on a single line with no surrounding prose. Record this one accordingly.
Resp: 5400
